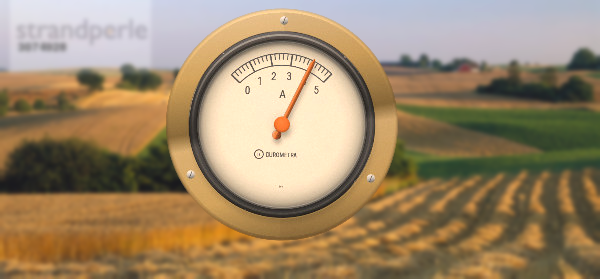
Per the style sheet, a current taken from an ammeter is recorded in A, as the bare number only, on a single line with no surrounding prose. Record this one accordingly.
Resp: 4
